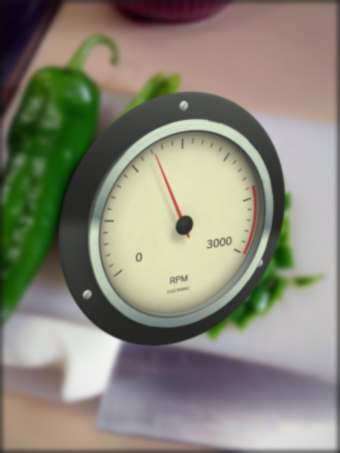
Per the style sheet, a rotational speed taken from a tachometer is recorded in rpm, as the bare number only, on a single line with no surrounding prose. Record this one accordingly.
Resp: 1200
